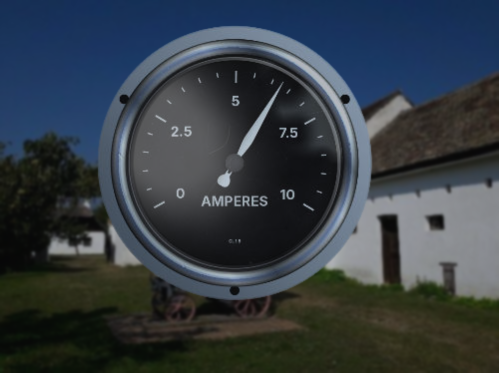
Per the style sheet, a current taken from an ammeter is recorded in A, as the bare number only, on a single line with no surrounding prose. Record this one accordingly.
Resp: 6.25
